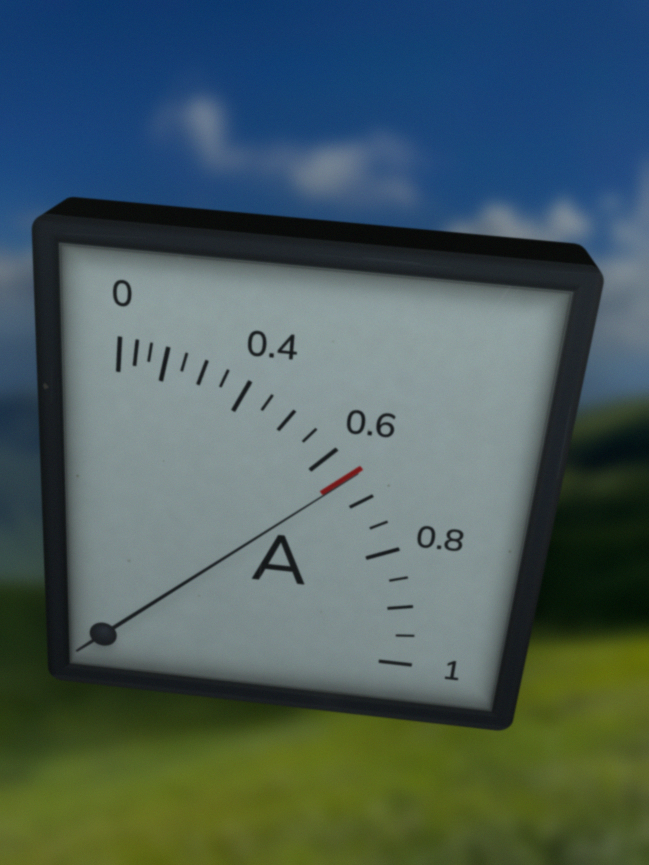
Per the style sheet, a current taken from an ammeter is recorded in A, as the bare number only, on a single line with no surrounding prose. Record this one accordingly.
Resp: 0.65
